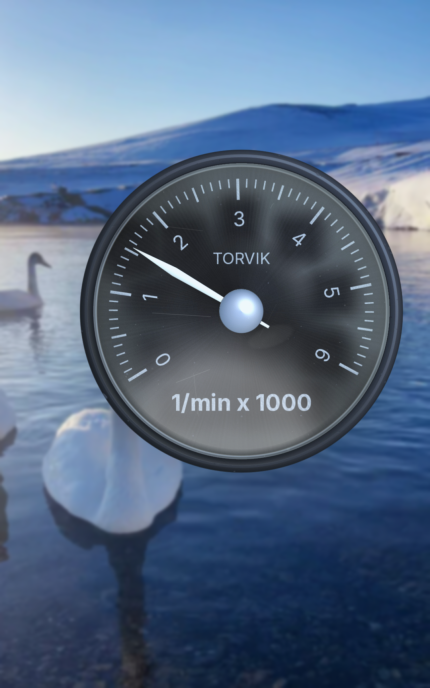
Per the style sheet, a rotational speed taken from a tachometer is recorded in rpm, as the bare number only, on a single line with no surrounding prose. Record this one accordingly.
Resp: 1550
